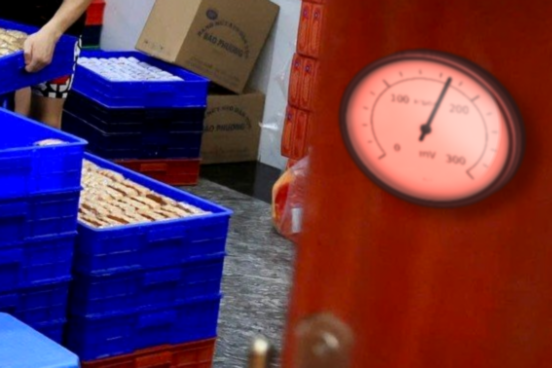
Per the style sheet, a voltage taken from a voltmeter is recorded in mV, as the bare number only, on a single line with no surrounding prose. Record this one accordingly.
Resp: 170
